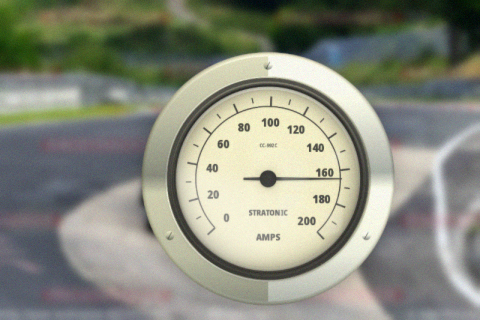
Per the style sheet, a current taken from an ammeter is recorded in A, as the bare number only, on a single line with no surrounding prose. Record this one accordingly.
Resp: 165
